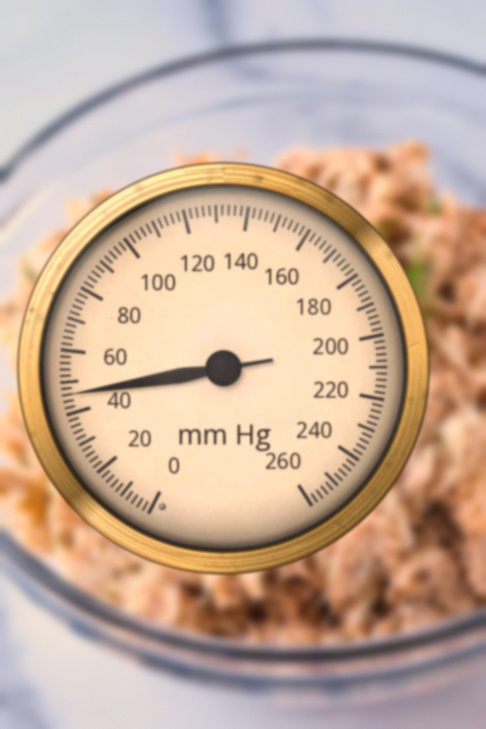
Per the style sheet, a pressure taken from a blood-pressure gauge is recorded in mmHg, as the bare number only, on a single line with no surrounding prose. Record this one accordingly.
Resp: 46
